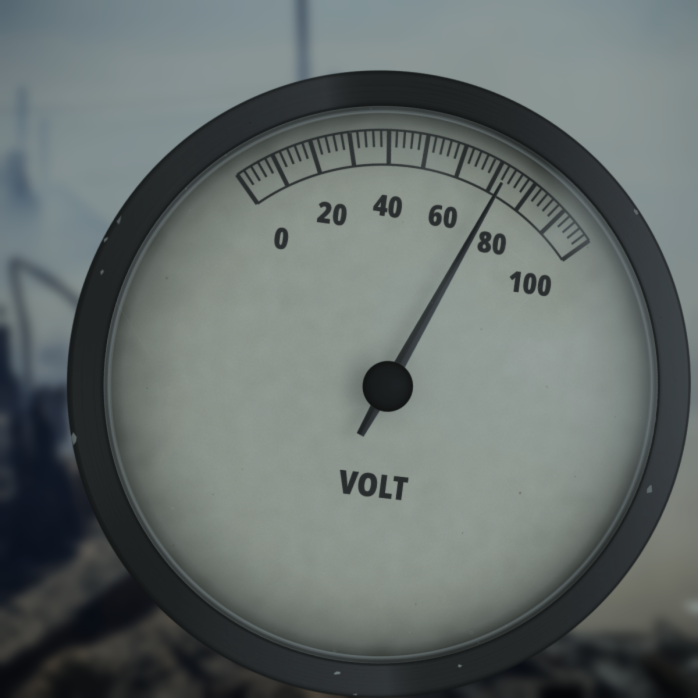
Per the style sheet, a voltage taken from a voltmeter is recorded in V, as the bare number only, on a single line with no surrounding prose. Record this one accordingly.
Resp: 72
